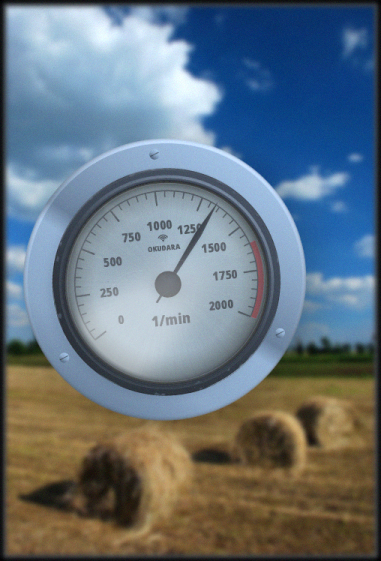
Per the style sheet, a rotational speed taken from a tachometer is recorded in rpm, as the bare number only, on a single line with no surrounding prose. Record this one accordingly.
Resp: 1325
